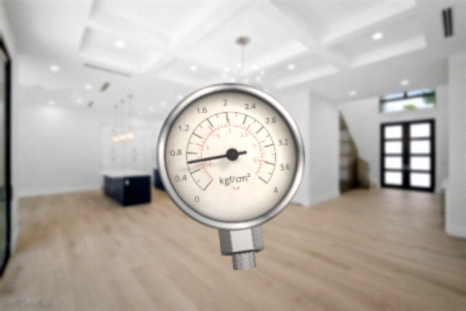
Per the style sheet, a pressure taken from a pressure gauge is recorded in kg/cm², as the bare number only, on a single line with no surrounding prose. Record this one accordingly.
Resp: 0.6
